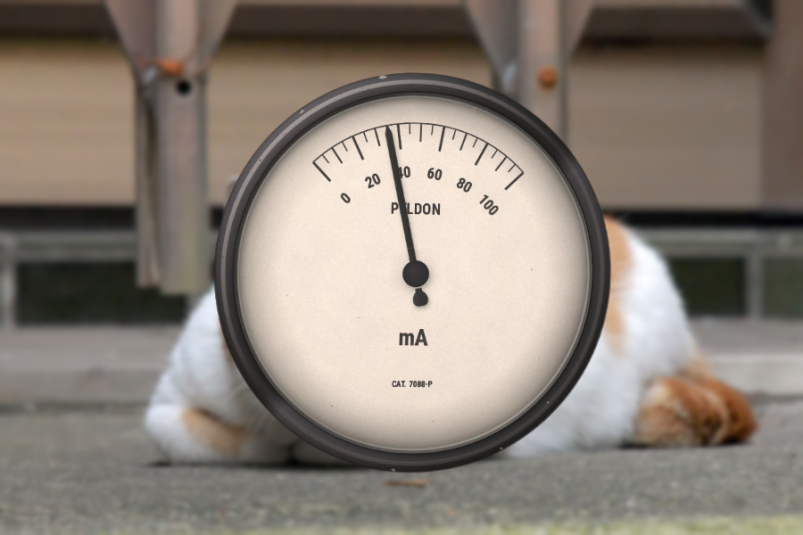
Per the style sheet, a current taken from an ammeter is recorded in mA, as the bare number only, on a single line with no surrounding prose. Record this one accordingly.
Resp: 35
